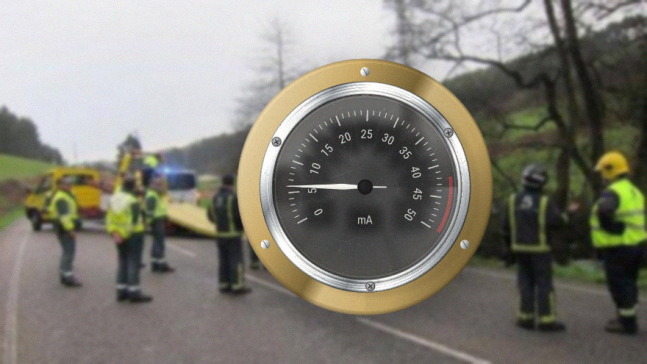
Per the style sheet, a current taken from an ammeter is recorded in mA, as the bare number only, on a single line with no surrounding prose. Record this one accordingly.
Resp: 6
